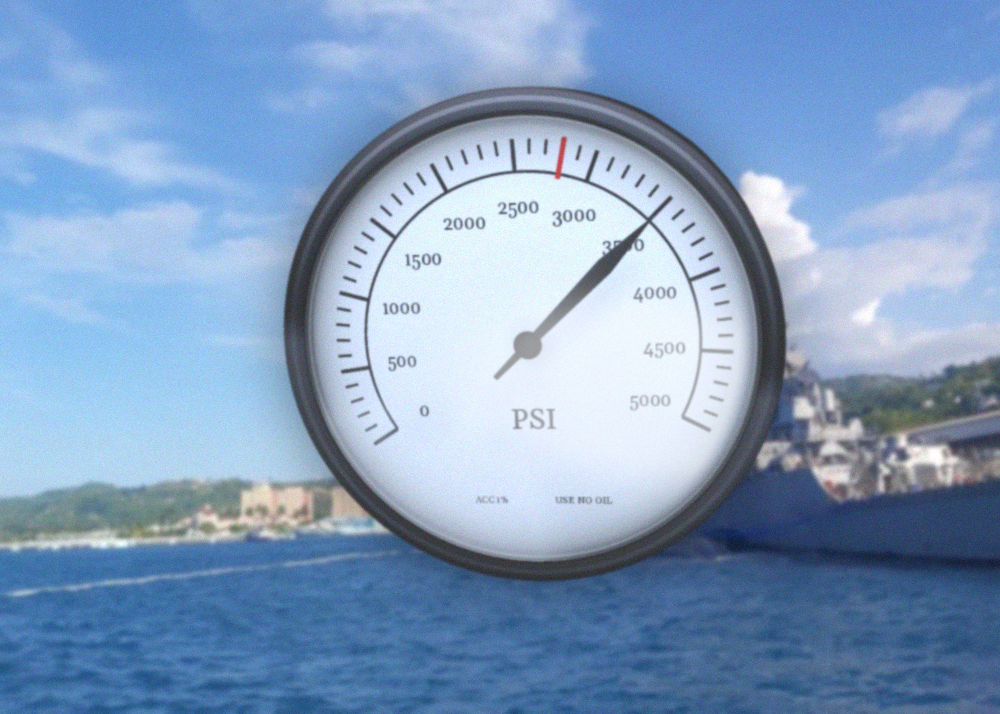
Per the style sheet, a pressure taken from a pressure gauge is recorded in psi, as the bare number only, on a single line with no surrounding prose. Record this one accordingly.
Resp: 3500
